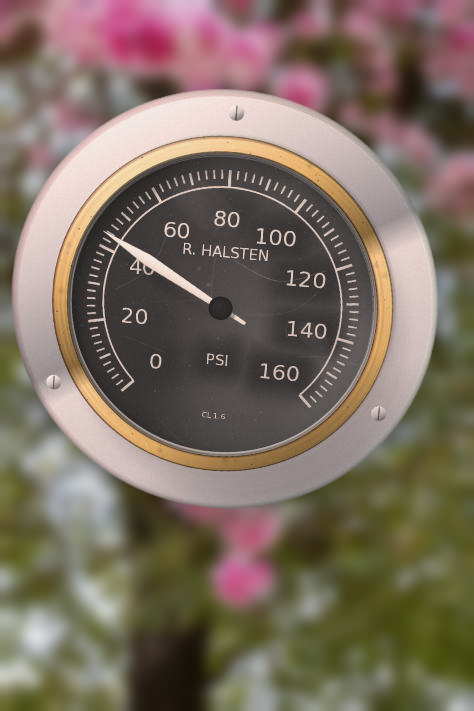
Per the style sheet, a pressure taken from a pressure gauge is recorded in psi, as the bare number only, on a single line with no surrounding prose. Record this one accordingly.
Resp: 44
